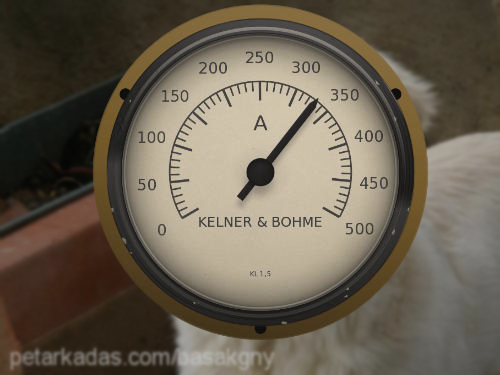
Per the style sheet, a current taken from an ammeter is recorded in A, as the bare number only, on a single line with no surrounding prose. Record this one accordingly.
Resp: 330
